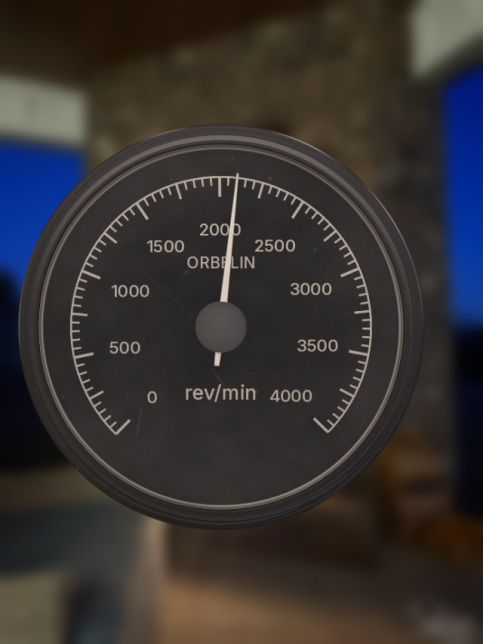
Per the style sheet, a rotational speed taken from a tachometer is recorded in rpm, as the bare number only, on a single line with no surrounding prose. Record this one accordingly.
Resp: 2100
